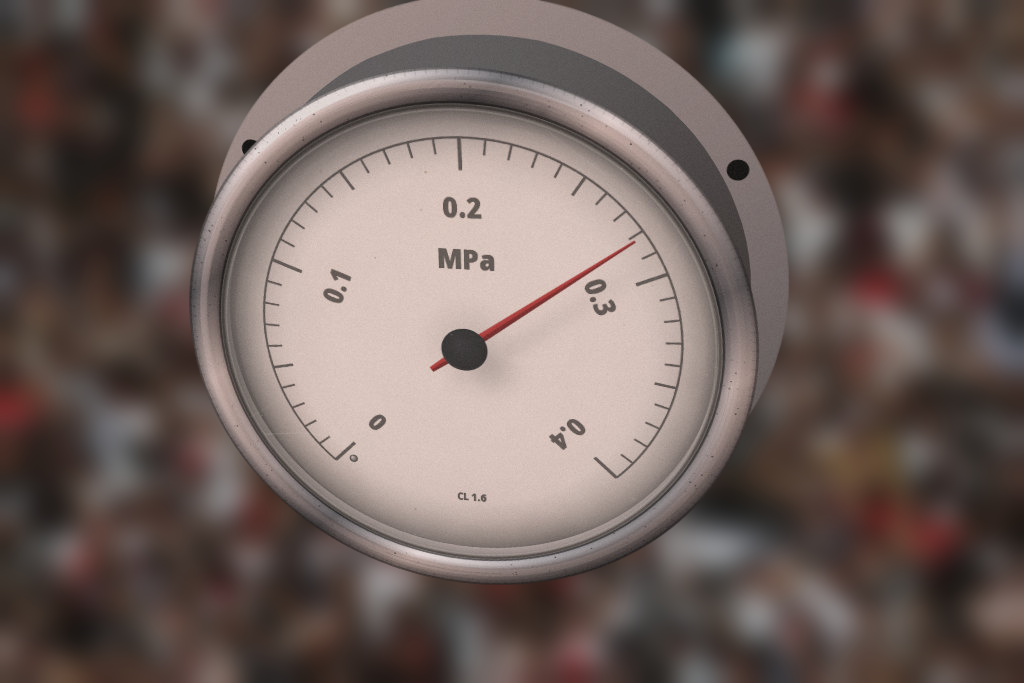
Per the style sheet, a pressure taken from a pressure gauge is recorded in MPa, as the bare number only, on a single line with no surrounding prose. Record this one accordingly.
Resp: 0.28
